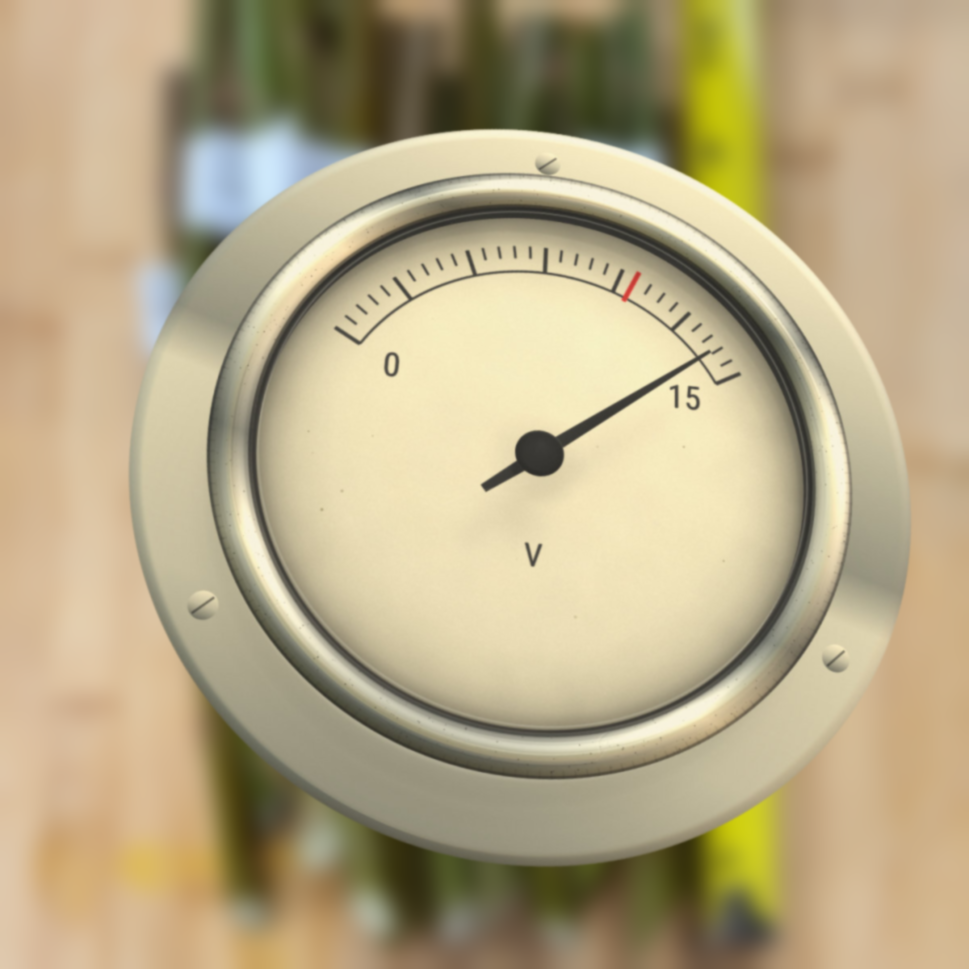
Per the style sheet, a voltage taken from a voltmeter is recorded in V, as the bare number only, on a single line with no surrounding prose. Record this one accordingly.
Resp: 14
